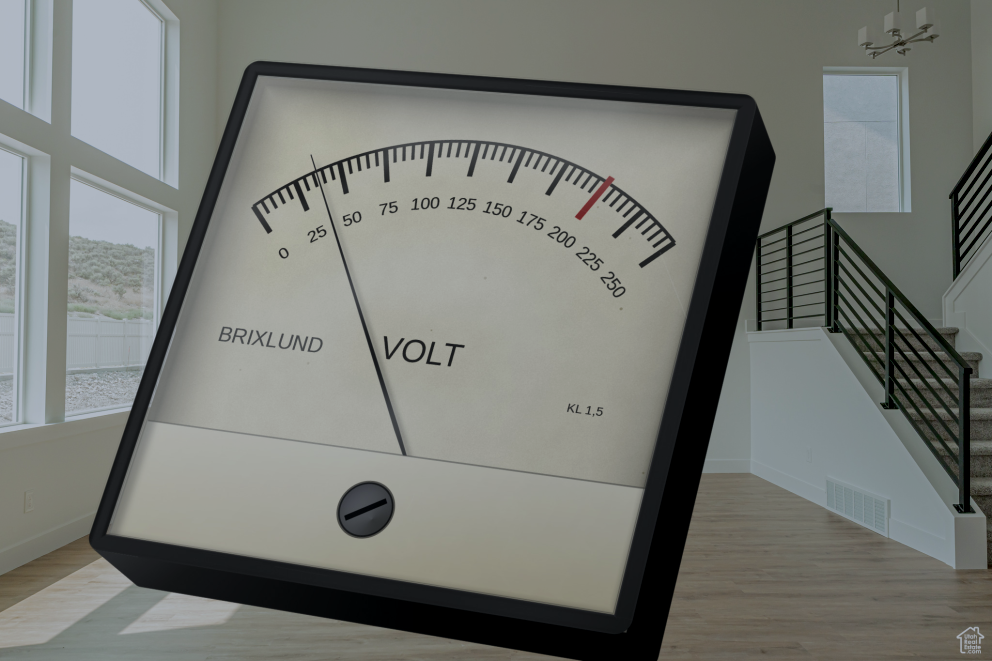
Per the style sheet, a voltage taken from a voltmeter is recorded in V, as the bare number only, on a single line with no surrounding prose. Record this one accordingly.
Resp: 37.5
